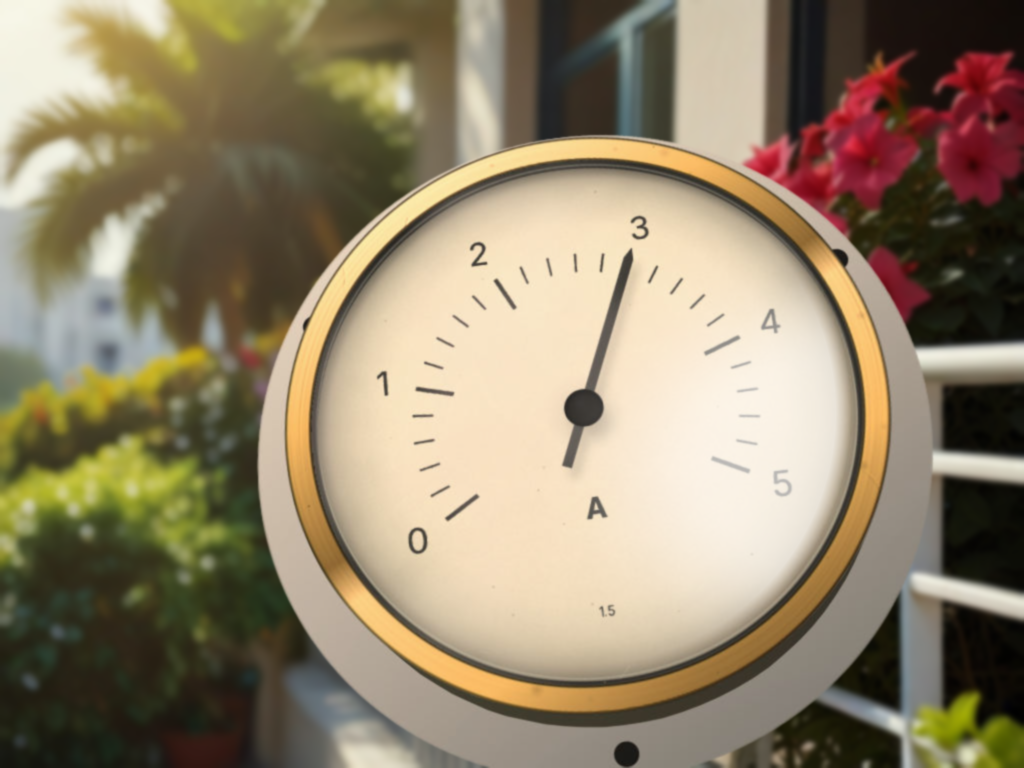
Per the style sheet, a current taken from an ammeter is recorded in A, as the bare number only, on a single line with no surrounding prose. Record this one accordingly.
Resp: 3
